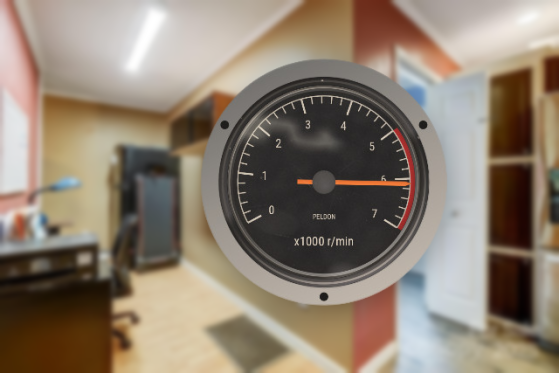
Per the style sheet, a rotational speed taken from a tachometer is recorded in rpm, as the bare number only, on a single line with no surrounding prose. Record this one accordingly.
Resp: 6100
